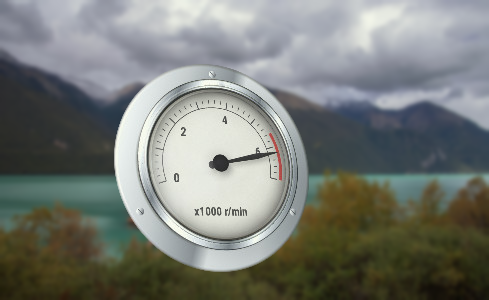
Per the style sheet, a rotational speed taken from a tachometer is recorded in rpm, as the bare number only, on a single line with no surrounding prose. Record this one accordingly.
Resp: 6200
